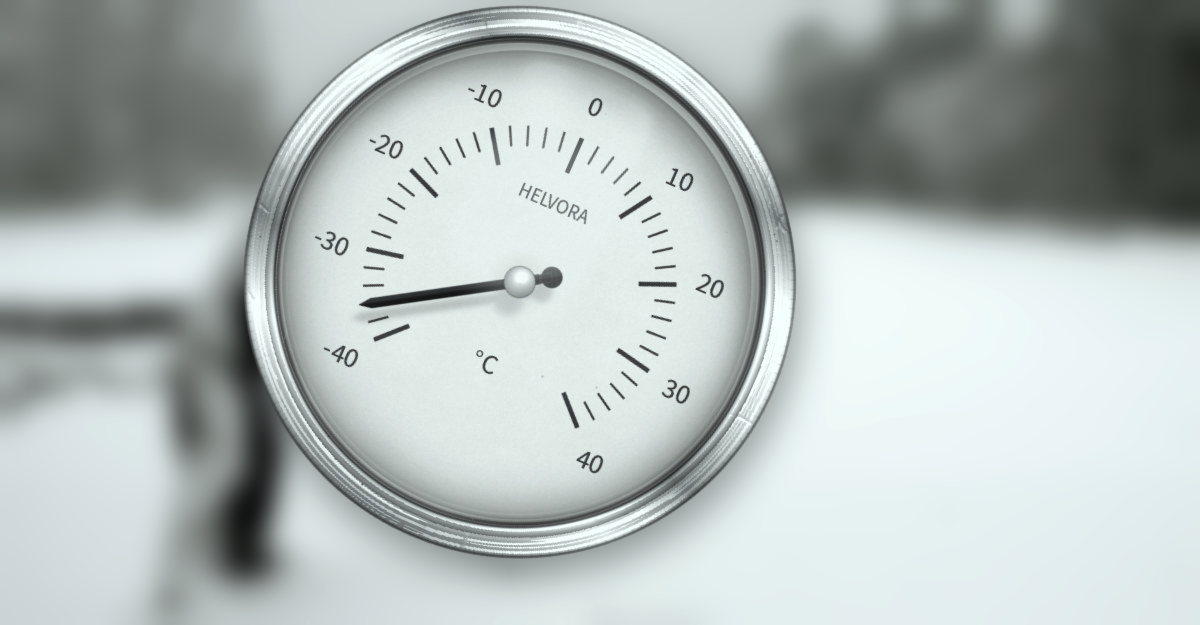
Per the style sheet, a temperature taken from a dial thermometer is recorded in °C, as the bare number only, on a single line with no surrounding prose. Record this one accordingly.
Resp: -36
